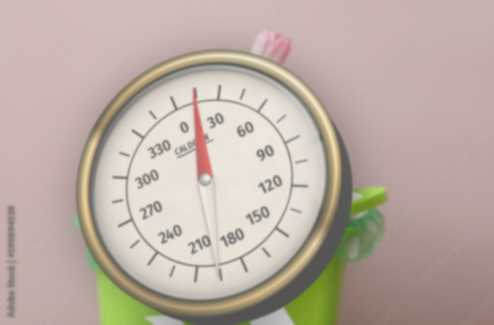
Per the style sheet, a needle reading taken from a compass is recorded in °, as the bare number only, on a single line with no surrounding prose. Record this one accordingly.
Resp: 15
